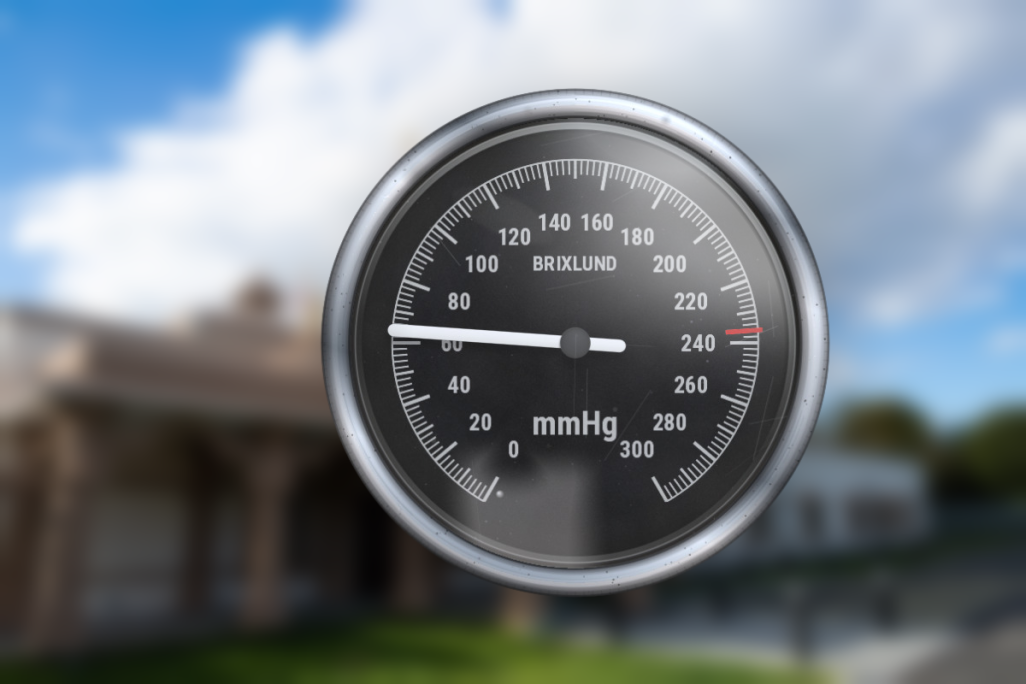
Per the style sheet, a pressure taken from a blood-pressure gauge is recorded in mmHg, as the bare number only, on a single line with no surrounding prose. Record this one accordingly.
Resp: 64
